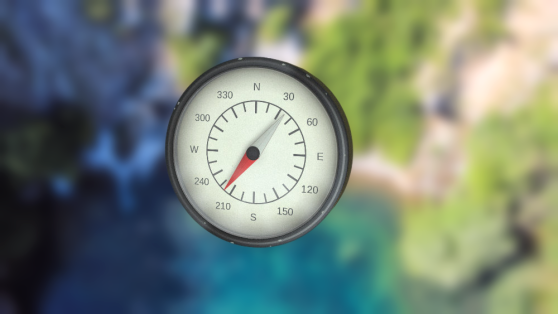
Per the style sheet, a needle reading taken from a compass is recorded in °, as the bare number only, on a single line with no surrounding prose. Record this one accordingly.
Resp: 217.5
